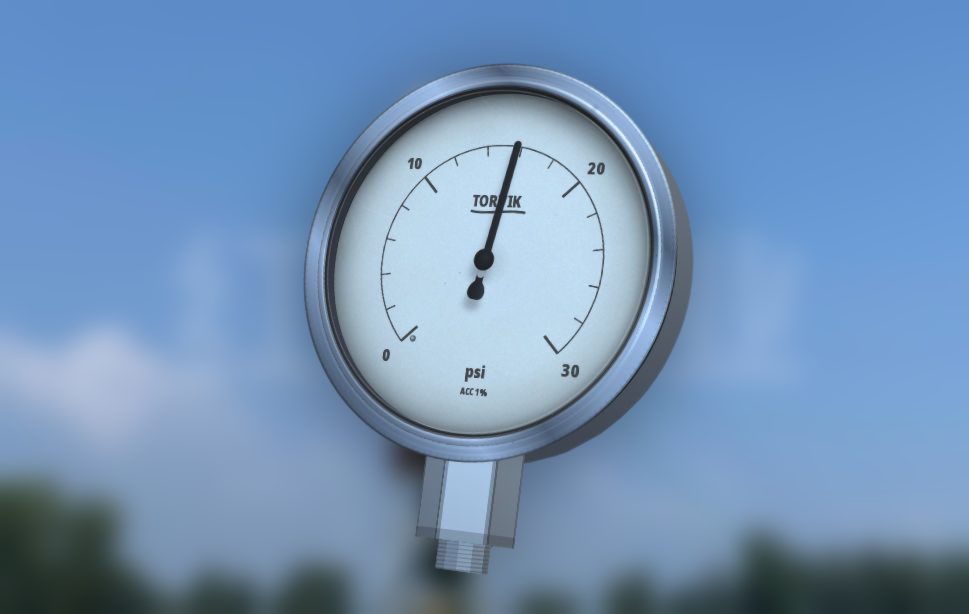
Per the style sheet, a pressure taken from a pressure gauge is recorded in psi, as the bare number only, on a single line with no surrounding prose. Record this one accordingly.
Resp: 16
